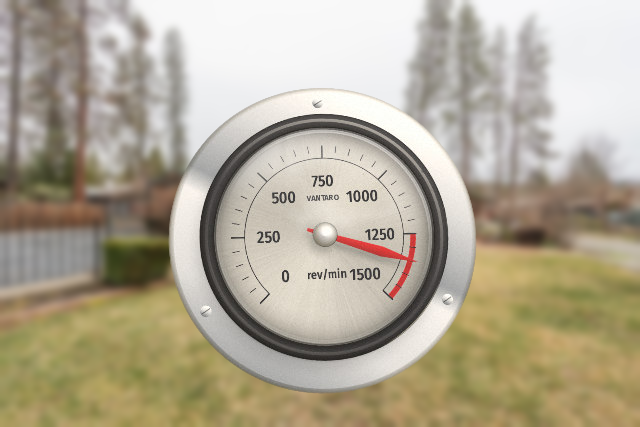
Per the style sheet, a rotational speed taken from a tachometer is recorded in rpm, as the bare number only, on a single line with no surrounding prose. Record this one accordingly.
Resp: 1350
